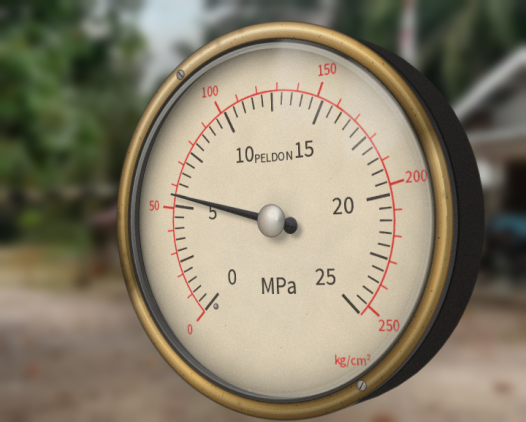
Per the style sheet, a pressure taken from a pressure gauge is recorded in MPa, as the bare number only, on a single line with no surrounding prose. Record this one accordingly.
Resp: 5.5
